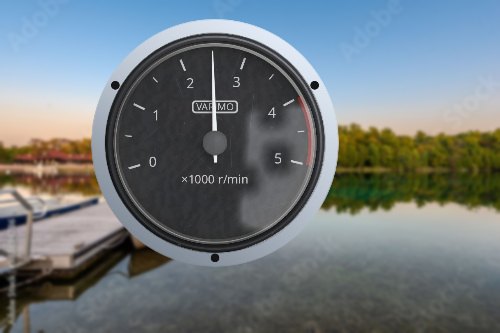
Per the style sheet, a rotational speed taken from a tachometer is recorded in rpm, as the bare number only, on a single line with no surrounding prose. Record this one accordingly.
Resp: 2500
